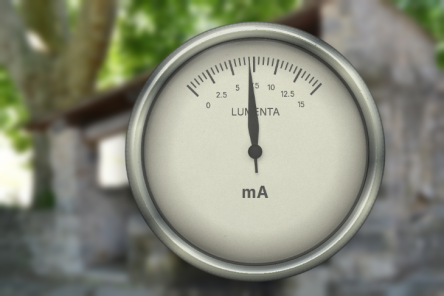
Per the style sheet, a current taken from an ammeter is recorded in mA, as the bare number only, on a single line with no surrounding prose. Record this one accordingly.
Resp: 7
